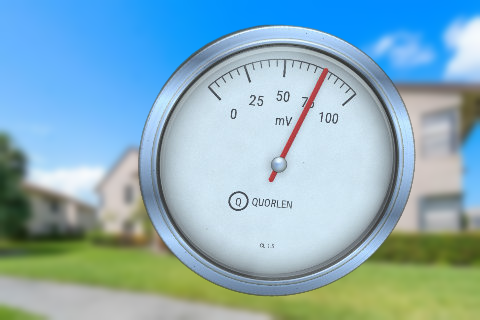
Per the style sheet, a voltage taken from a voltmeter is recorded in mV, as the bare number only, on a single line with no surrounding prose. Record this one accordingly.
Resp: 75
